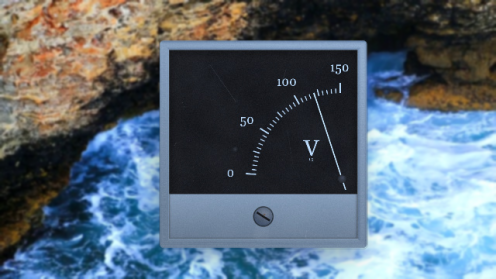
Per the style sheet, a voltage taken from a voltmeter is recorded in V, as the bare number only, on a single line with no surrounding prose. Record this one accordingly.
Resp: 120
